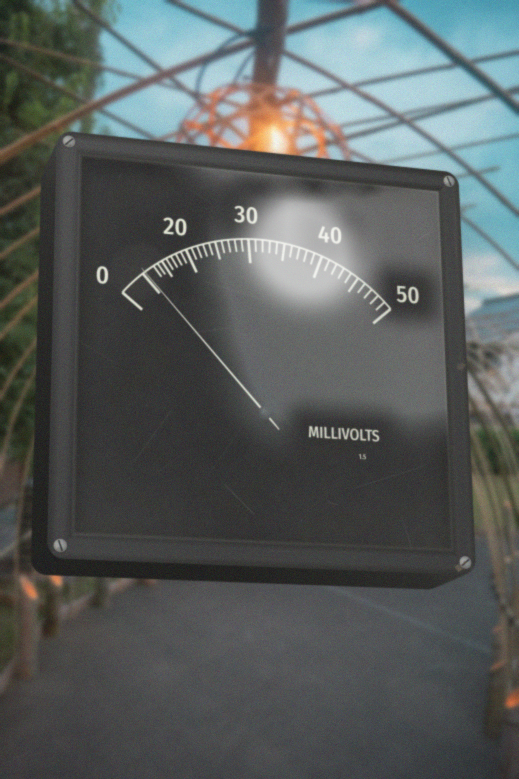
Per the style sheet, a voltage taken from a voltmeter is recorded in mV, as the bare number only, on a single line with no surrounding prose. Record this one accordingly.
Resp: 10
